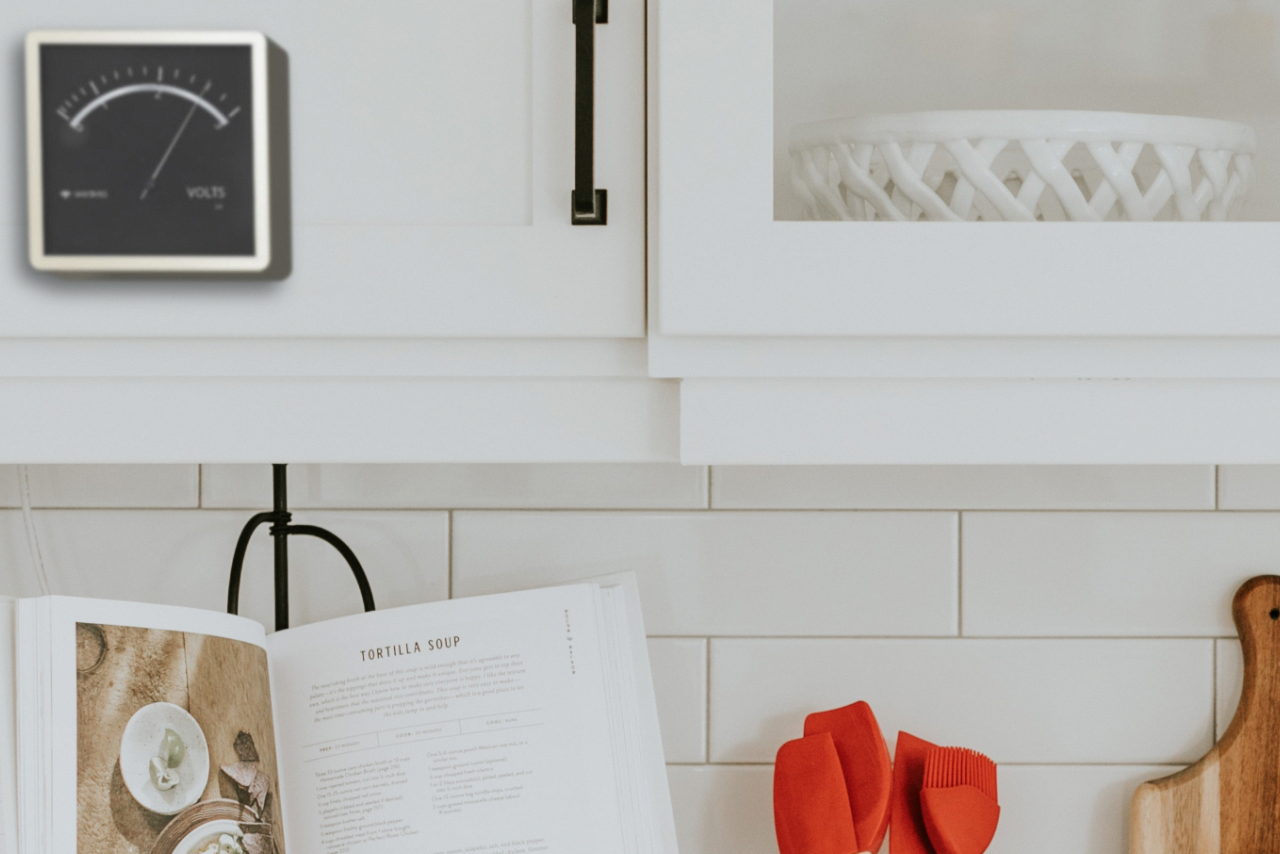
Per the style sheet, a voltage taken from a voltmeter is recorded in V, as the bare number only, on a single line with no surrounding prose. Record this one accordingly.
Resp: 2.6
